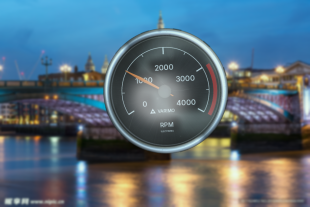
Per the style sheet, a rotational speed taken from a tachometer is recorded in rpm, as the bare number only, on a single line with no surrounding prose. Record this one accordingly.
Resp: 1000
